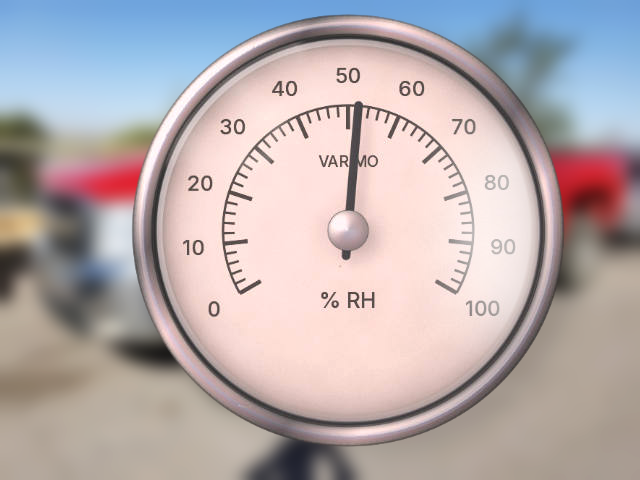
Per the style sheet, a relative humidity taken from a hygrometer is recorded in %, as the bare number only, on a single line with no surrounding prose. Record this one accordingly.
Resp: 52
